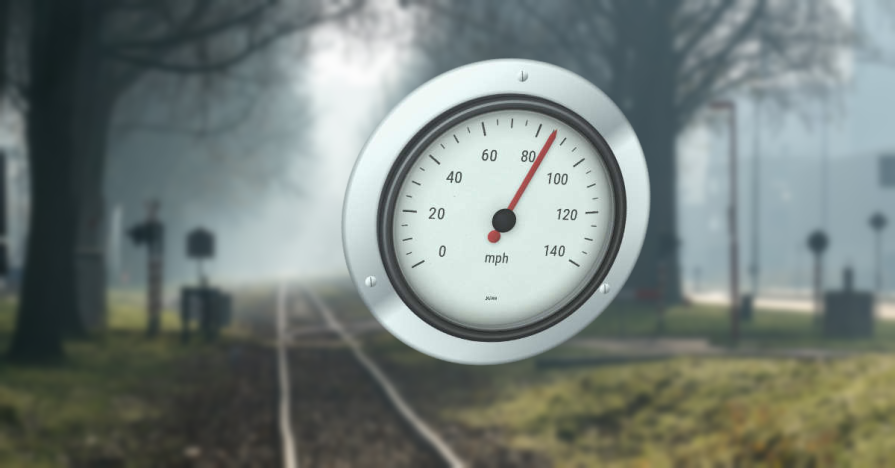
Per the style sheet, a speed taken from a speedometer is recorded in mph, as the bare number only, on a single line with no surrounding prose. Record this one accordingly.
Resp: 85
